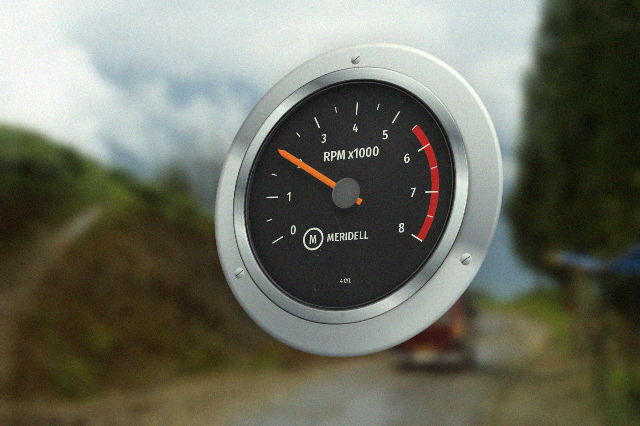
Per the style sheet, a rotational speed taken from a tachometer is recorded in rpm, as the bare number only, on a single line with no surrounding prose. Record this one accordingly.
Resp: 2000
